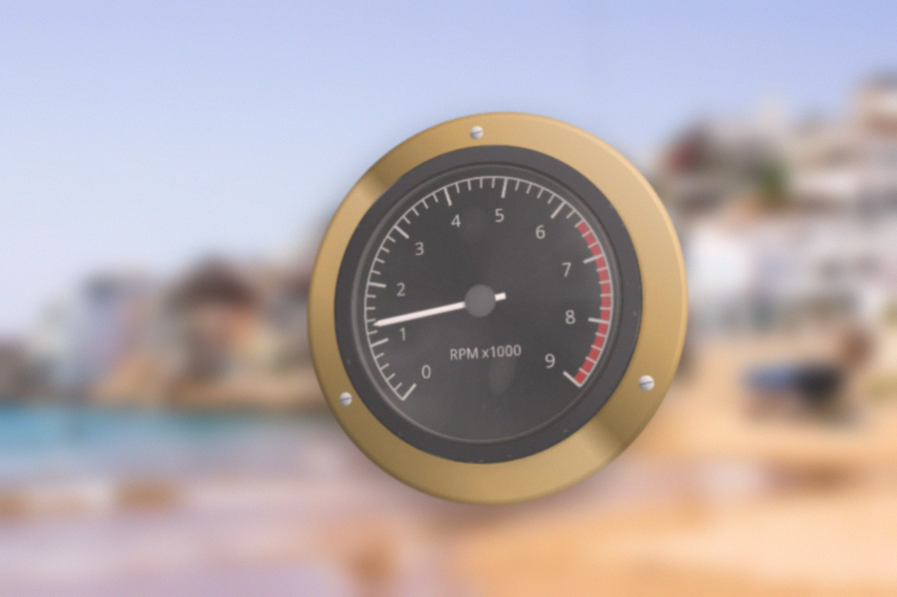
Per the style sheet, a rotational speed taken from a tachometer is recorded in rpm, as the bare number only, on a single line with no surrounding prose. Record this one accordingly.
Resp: 1300
